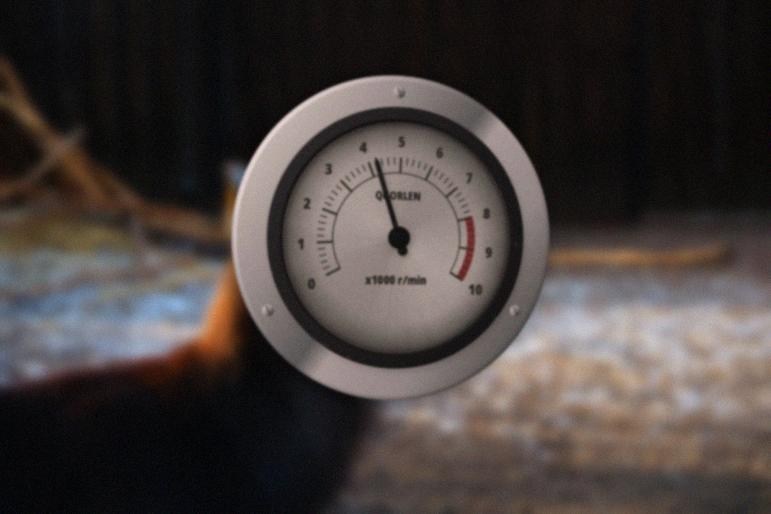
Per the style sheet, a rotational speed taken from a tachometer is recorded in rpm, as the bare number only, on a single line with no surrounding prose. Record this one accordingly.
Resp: 4200
